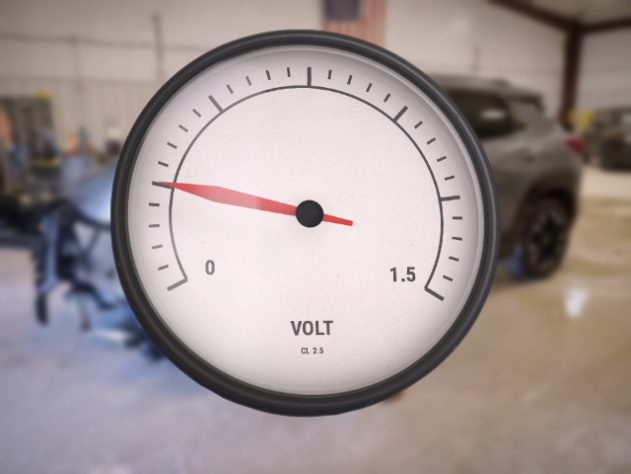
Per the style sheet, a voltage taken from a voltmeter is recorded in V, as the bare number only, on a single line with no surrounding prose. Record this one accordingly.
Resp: 0.25
